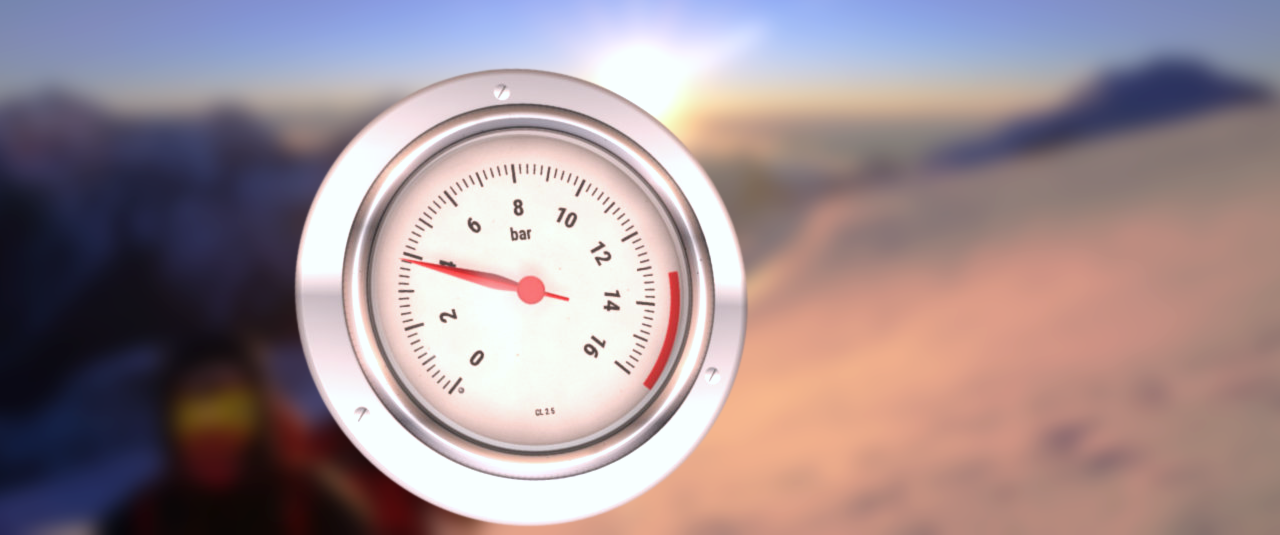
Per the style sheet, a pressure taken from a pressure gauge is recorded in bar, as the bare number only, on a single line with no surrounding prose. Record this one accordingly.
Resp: 3.8
